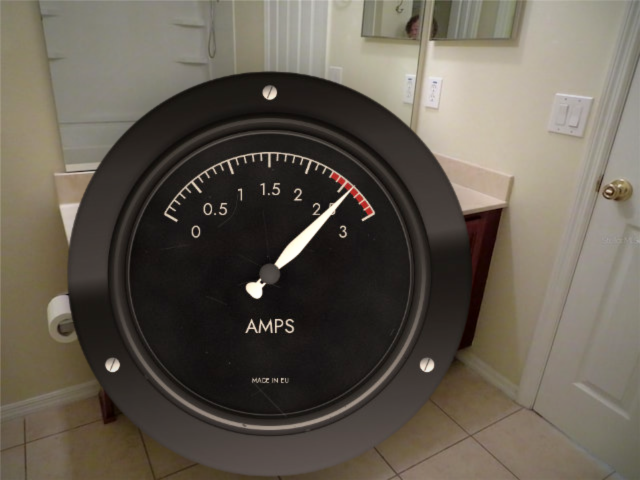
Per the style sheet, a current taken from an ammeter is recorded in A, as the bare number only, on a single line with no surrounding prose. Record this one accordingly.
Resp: 2.6
